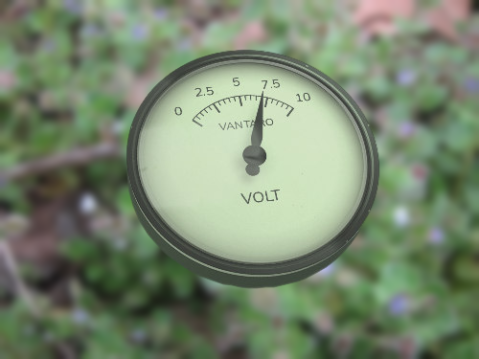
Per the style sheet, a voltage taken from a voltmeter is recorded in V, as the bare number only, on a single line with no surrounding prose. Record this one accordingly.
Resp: 7
